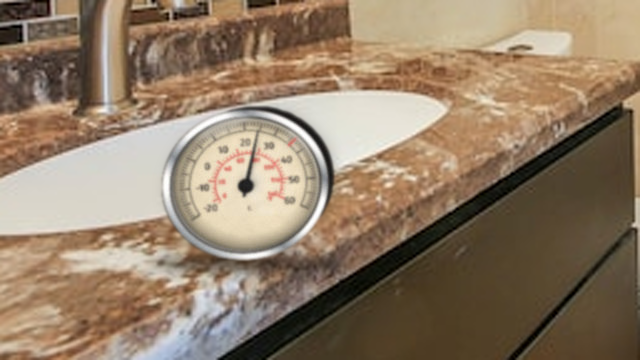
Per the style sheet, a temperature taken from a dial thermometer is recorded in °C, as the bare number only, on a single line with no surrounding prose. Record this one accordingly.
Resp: 25
